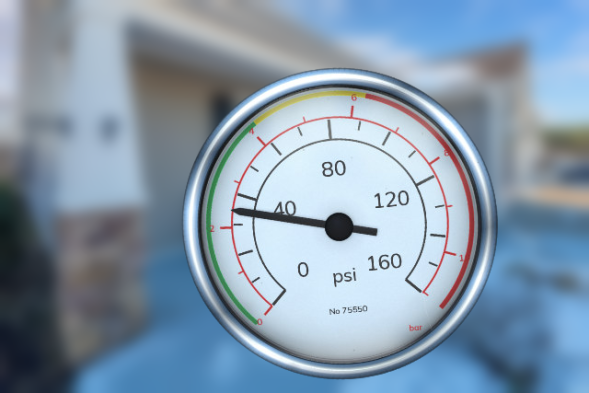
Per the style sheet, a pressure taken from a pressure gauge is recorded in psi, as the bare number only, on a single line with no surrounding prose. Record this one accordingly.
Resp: 35
